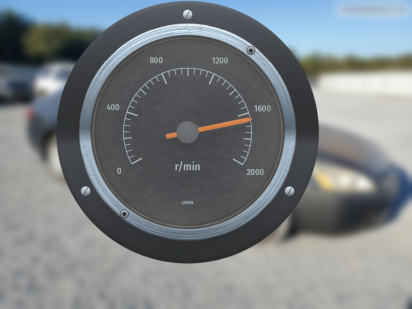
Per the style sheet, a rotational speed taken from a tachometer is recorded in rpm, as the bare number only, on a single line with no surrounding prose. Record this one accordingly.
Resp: 1650
